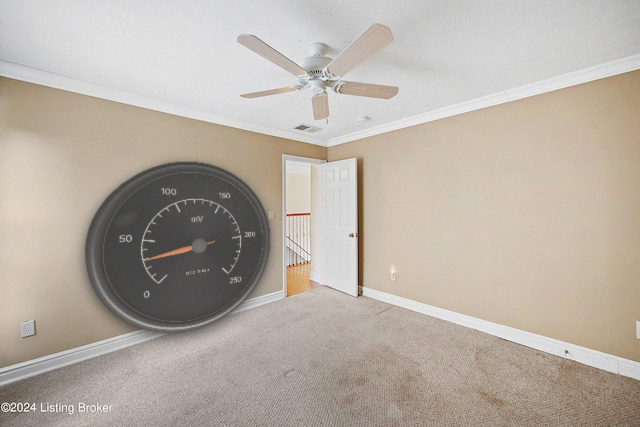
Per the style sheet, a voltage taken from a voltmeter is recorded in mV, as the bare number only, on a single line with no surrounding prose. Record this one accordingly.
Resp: 30
